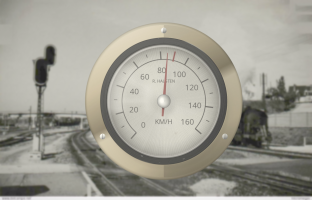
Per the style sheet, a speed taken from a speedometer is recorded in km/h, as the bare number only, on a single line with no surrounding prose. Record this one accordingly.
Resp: 85
